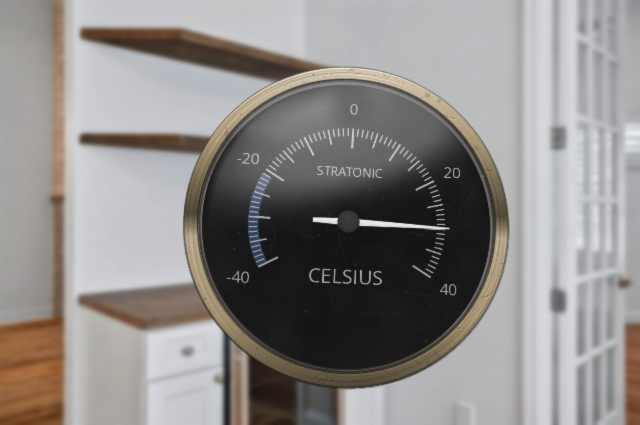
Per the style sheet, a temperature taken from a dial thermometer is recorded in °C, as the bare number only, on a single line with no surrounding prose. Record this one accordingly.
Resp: 30
